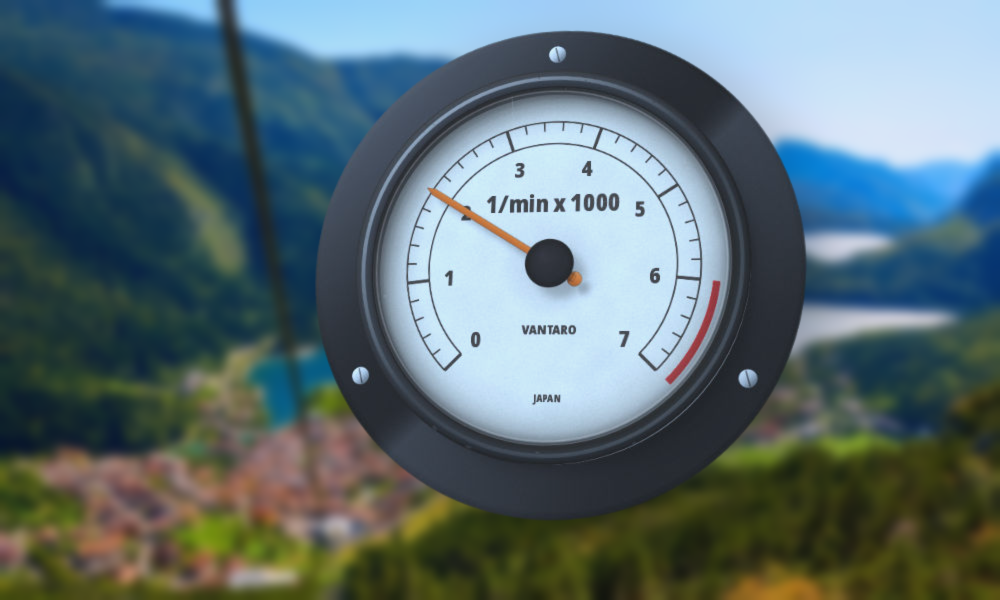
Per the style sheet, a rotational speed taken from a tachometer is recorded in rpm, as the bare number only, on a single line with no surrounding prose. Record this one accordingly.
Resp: 2000
